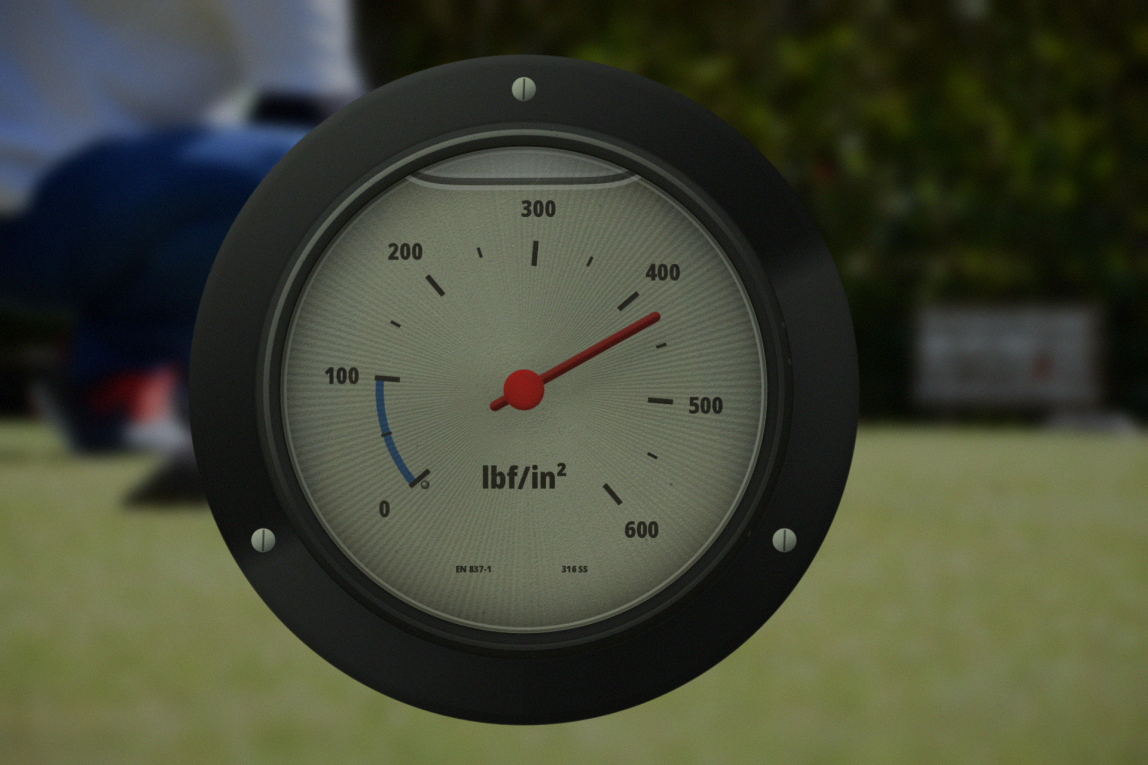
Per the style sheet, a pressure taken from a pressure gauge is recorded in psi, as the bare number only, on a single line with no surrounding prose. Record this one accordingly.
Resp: 425
